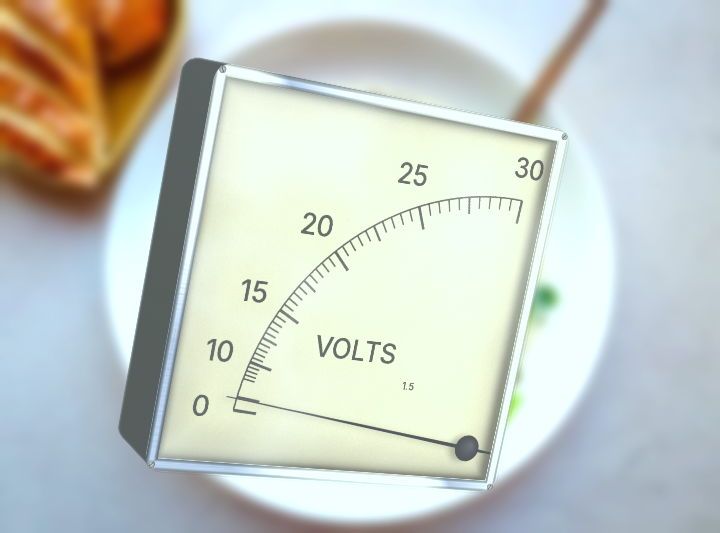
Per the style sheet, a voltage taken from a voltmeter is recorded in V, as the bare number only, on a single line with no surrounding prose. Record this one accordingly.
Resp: 5
